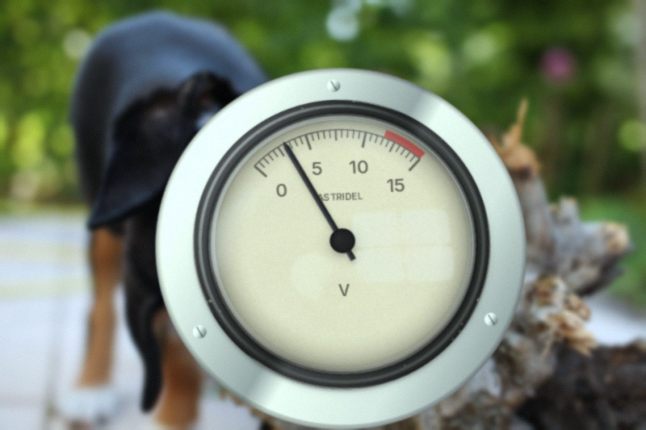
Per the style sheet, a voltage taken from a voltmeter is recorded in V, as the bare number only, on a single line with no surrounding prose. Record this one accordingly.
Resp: 3
